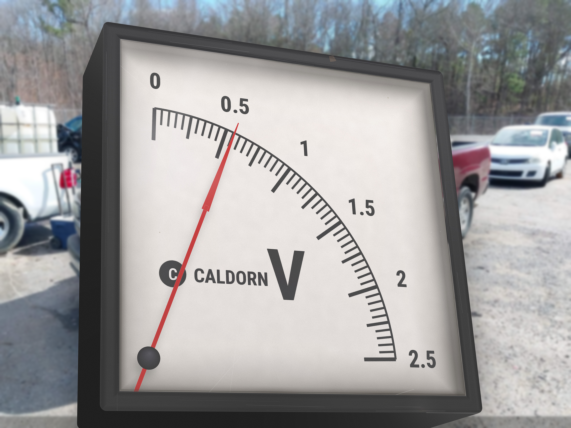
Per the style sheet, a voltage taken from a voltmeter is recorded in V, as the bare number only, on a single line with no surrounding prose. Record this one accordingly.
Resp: 0.55
